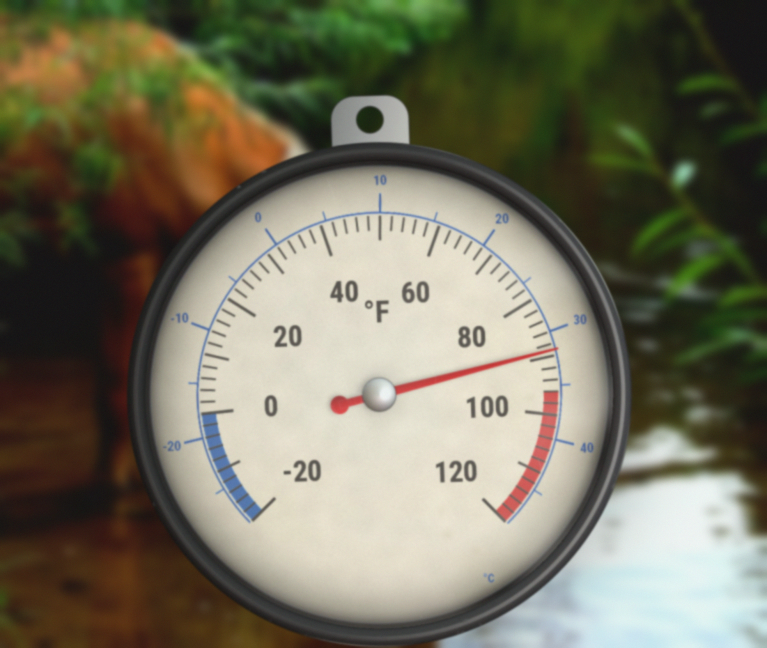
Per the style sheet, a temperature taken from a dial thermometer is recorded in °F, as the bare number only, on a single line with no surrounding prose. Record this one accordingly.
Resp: 89
